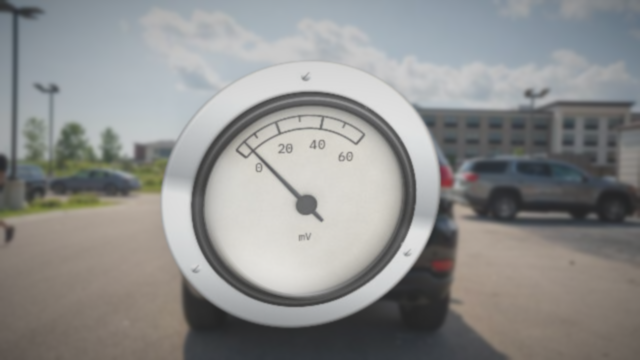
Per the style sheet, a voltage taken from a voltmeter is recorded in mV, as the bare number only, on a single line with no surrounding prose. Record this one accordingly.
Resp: 5
